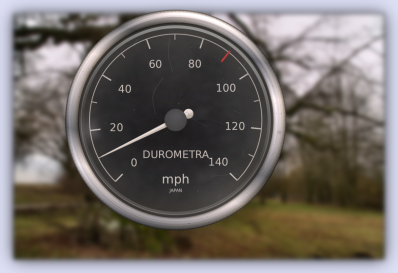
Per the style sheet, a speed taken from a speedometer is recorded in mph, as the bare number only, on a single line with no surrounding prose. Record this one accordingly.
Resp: 10
